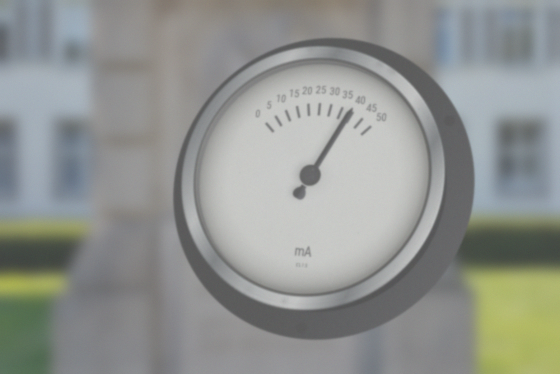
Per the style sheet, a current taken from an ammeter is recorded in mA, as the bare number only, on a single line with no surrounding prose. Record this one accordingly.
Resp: 40
